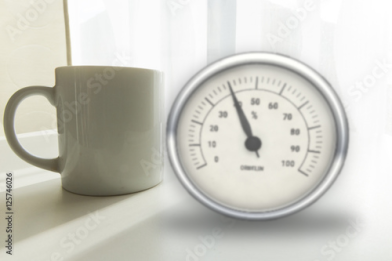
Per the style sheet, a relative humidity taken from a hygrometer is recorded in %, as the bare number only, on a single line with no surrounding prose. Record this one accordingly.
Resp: 40
